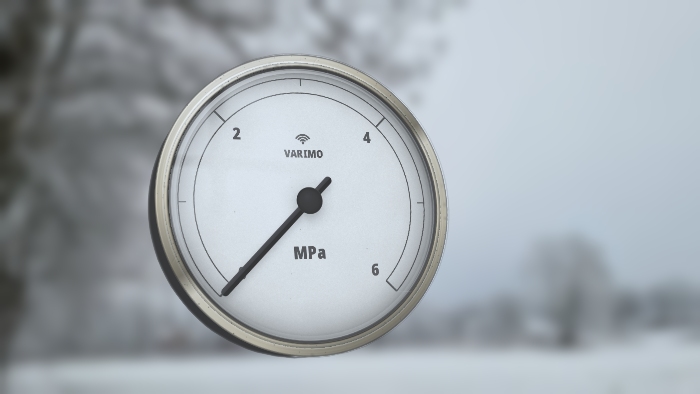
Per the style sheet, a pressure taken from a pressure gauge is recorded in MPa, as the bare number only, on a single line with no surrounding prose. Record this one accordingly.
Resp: 0
